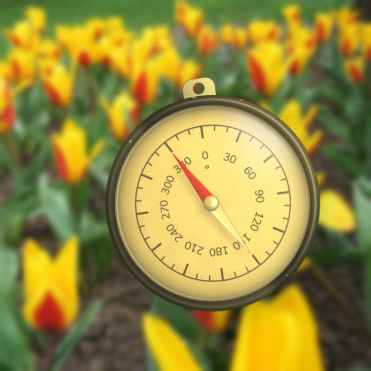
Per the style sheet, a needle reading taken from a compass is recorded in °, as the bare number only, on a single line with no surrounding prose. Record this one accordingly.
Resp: 330
